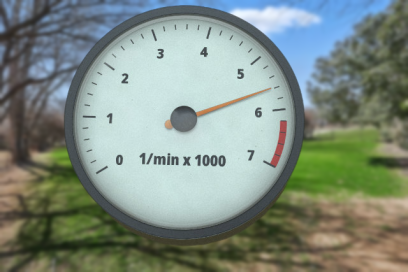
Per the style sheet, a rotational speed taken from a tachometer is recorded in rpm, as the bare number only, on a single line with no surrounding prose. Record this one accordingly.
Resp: 5600
